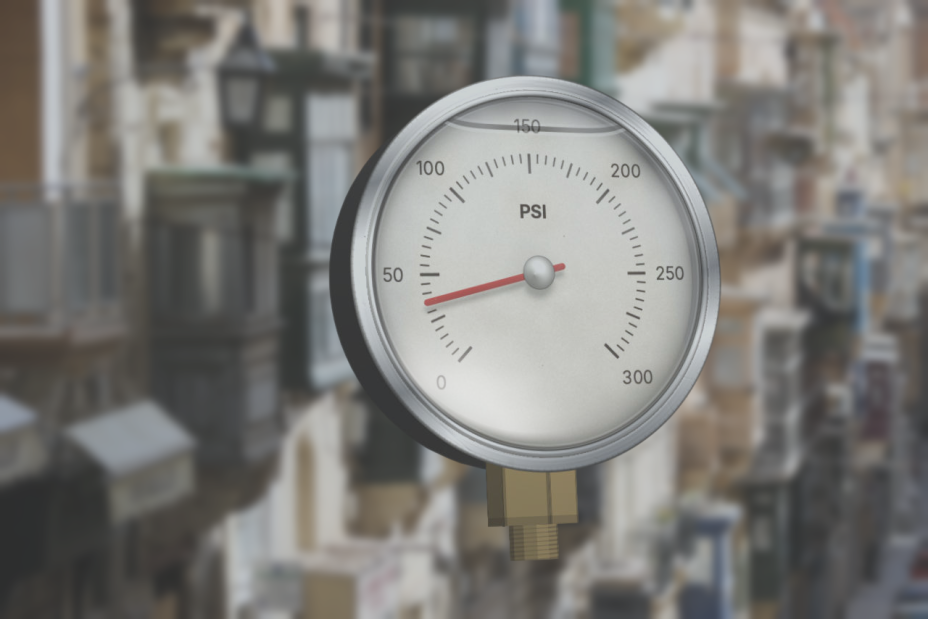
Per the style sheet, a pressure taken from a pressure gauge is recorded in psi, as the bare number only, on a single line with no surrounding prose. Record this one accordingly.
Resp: 35
